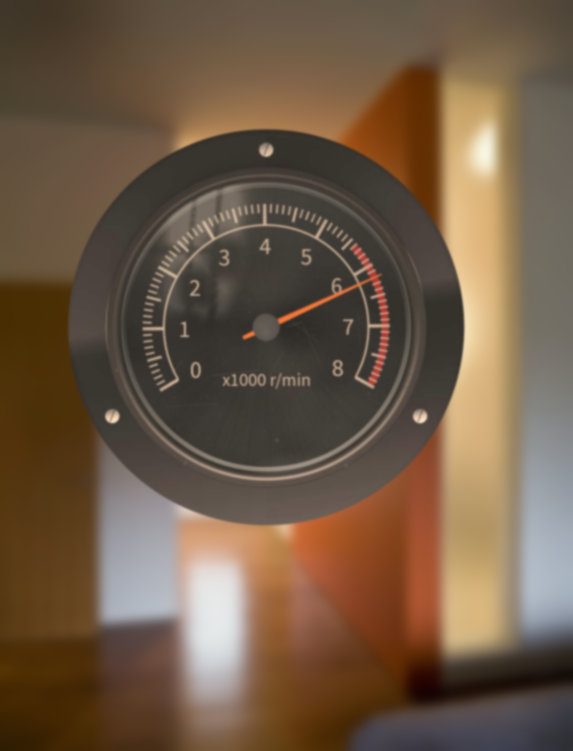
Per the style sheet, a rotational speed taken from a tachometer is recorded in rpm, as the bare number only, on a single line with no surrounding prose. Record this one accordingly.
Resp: 6200
